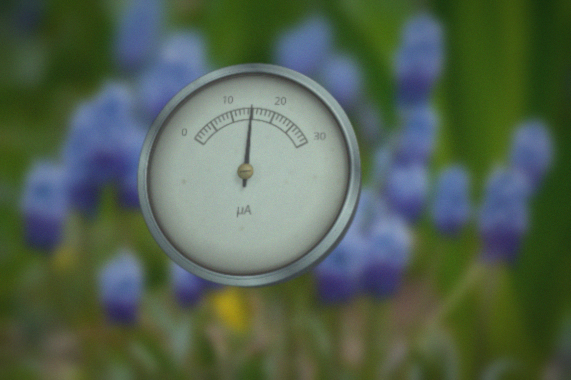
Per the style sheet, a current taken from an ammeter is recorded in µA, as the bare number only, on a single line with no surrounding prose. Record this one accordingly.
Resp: 15
